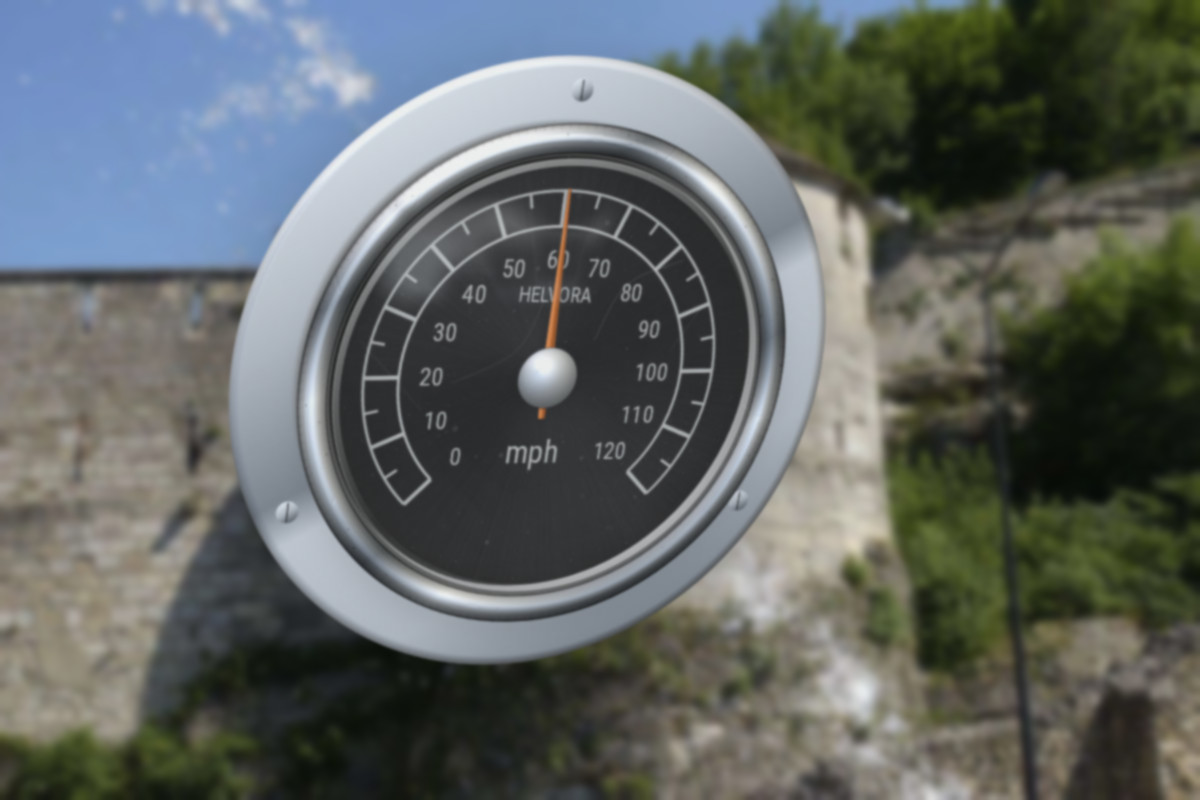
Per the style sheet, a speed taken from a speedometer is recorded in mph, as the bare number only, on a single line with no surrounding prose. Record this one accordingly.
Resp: 60
